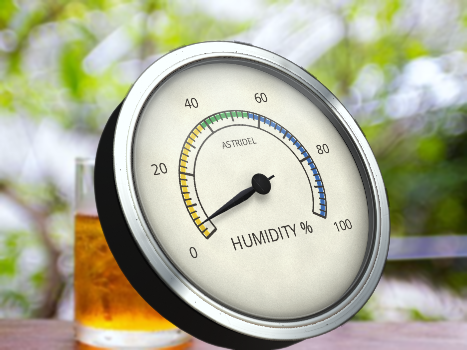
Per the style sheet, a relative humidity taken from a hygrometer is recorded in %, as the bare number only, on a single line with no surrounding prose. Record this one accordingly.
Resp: 4
